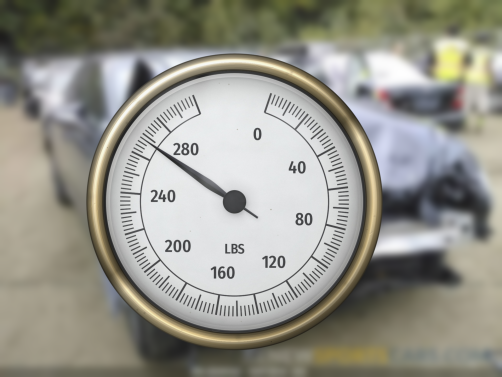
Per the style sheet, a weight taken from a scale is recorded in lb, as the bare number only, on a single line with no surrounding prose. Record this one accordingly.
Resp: 268
